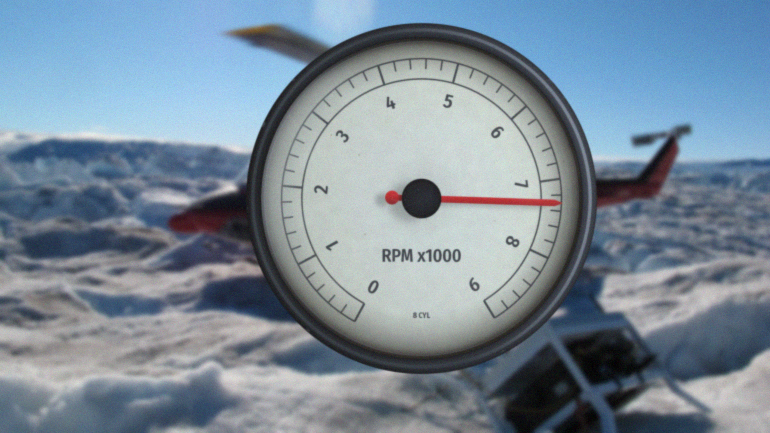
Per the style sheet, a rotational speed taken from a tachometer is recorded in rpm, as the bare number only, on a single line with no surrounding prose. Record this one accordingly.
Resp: 7300
